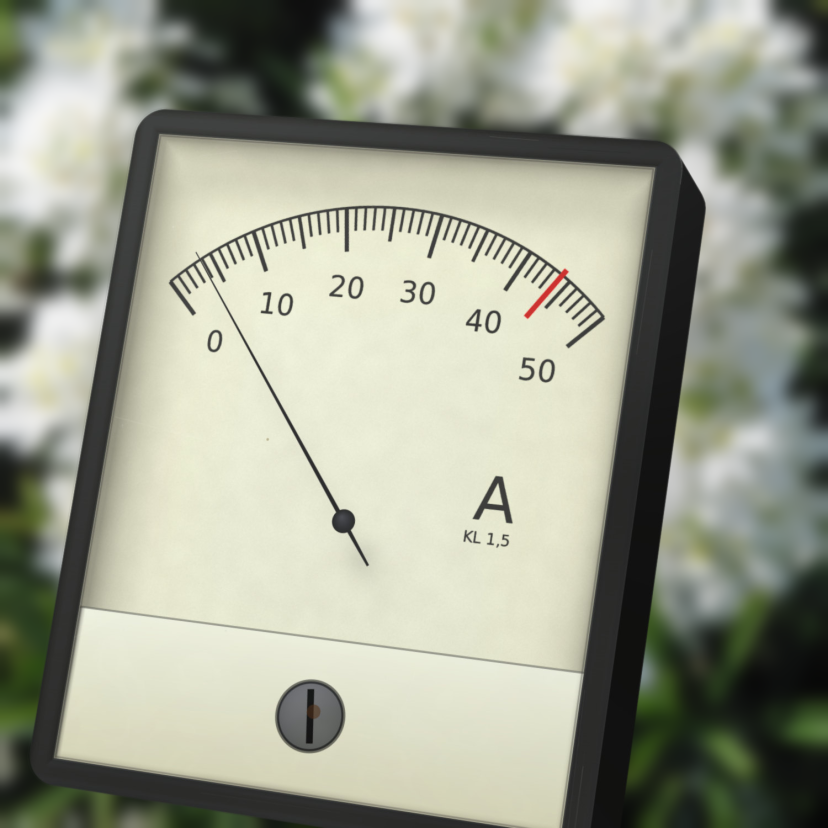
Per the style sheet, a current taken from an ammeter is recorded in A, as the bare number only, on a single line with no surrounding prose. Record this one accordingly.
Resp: 4
